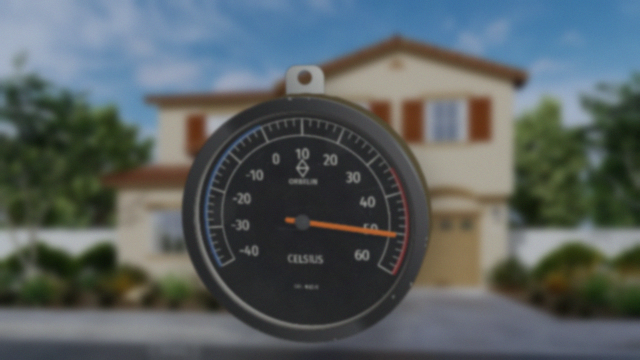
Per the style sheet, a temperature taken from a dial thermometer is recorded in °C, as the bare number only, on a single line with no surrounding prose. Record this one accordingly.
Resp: 50
